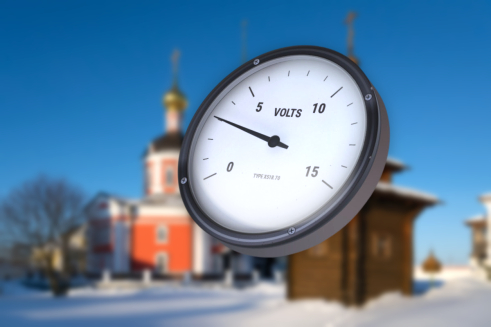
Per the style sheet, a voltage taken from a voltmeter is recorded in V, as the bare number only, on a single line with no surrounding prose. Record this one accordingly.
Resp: 3
